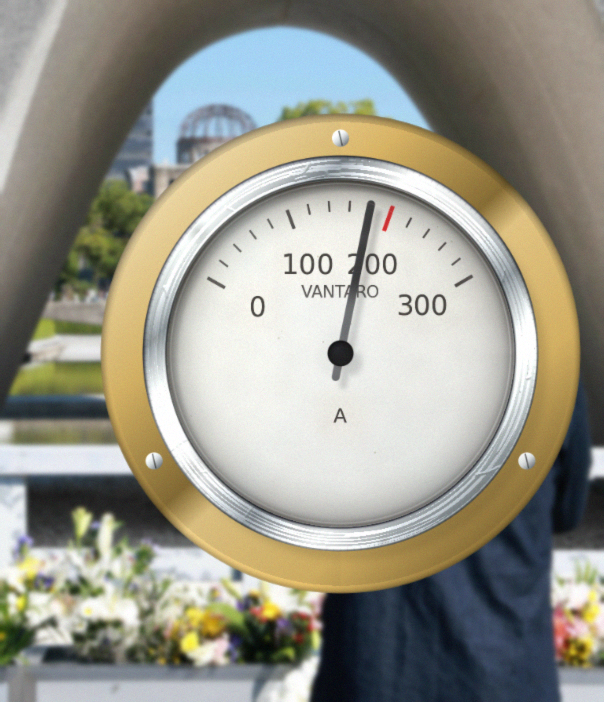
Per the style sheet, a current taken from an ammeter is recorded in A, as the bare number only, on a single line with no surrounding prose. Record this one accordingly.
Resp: 180
